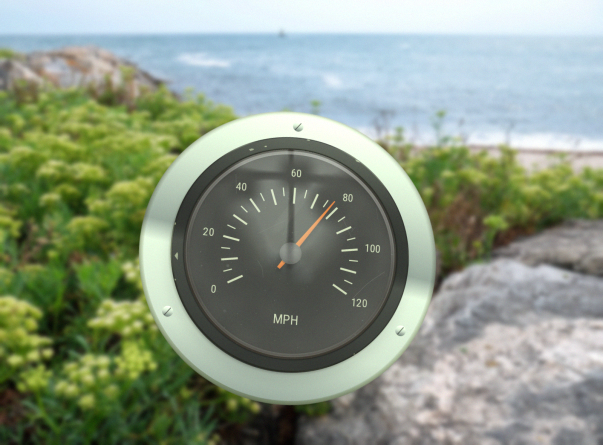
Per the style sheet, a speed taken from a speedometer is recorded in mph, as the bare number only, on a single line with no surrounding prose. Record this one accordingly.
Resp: 77.5
